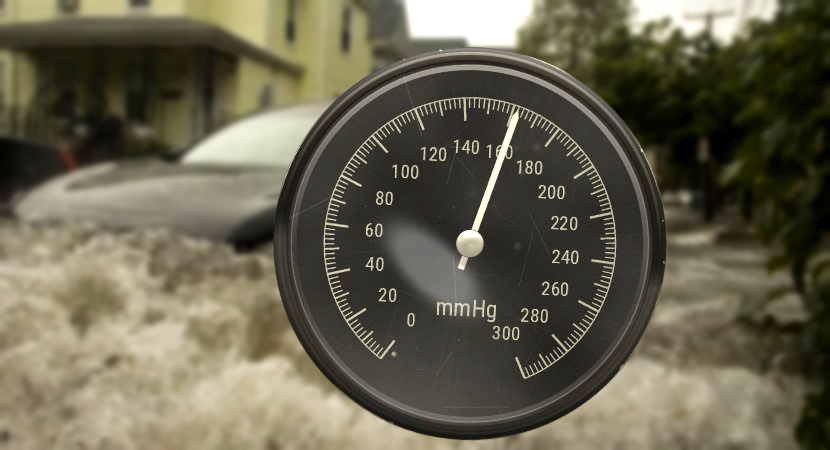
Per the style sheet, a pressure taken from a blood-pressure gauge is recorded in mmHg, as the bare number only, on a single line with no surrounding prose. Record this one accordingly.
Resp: 162
